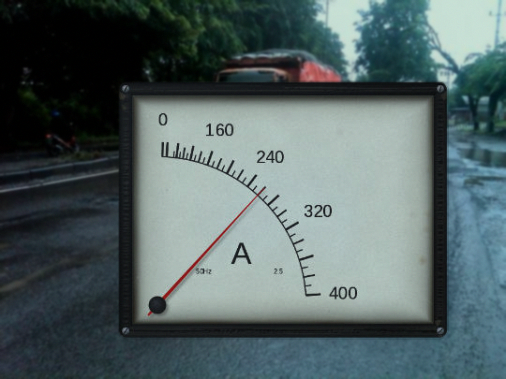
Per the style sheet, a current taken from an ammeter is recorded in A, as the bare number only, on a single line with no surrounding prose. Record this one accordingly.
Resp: 260
